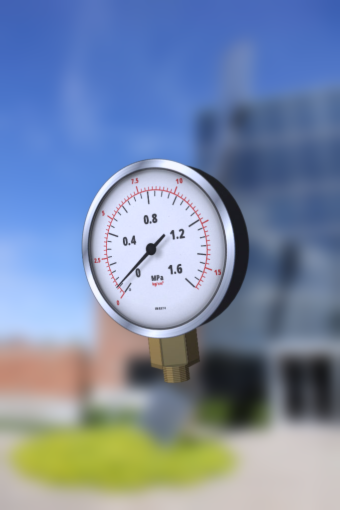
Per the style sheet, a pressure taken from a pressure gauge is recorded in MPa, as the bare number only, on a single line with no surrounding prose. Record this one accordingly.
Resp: 0.05
